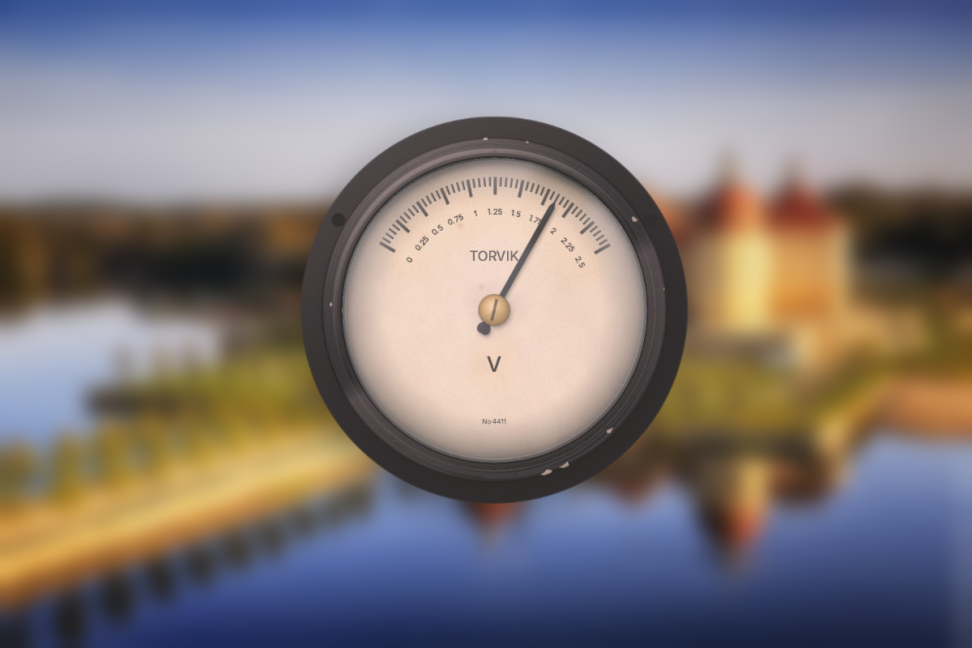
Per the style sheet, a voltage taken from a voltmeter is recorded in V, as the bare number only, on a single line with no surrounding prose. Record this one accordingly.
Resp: 1.85
